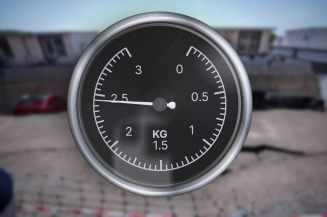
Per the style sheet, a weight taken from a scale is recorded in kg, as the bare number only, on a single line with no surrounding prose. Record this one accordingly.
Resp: 2.45
